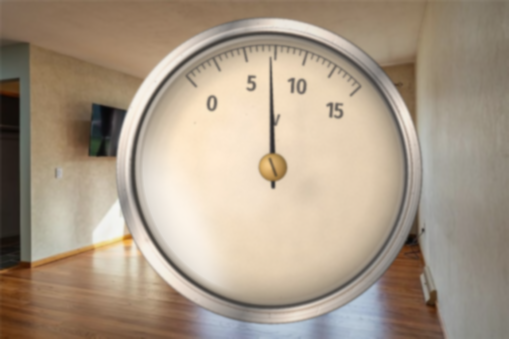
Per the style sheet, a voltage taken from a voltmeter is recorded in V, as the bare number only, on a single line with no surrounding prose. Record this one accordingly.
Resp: 7
